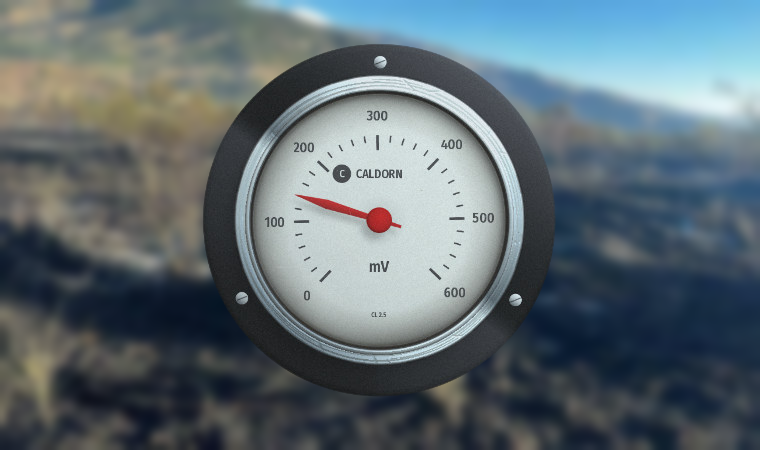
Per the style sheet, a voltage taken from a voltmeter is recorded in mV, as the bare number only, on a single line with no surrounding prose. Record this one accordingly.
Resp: 140
